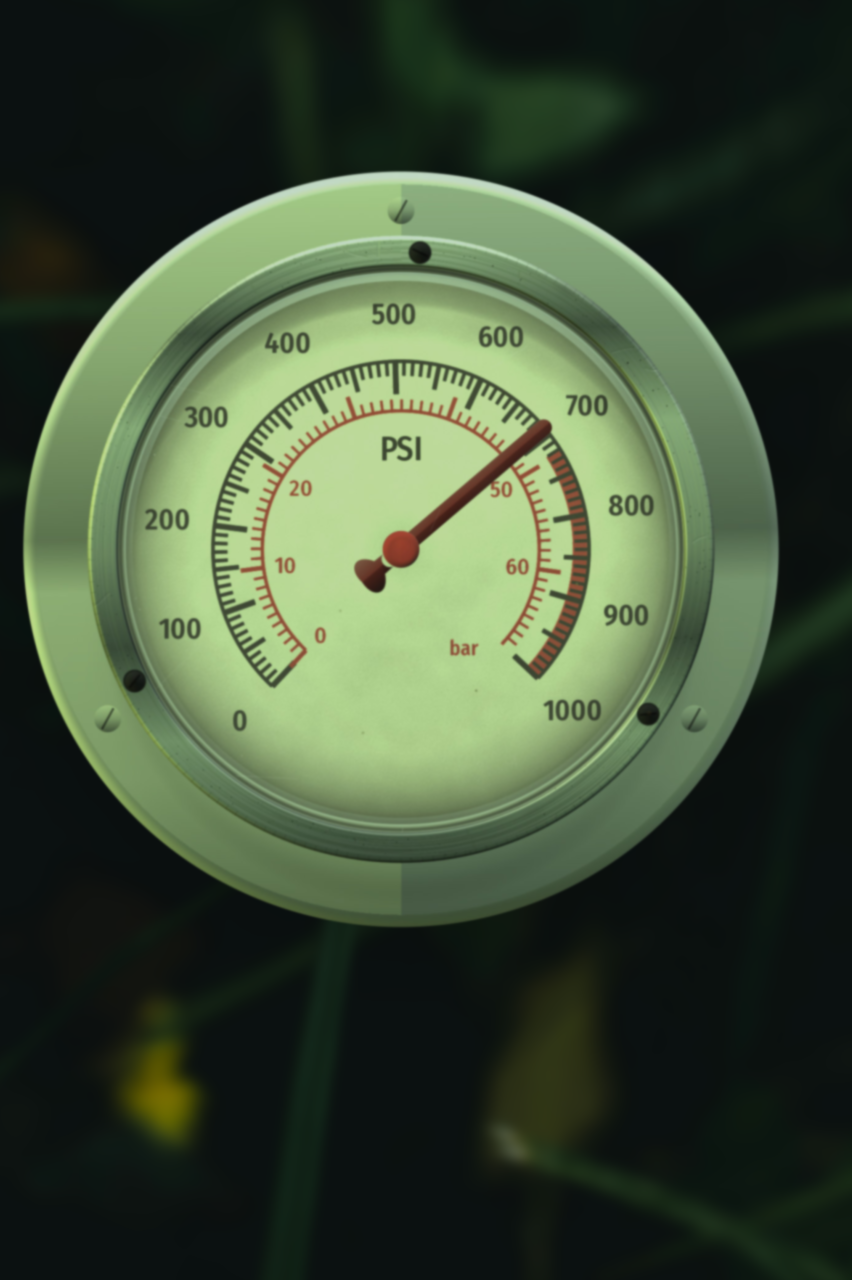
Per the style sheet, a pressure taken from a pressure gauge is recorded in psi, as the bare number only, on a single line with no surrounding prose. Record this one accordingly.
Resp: 690
